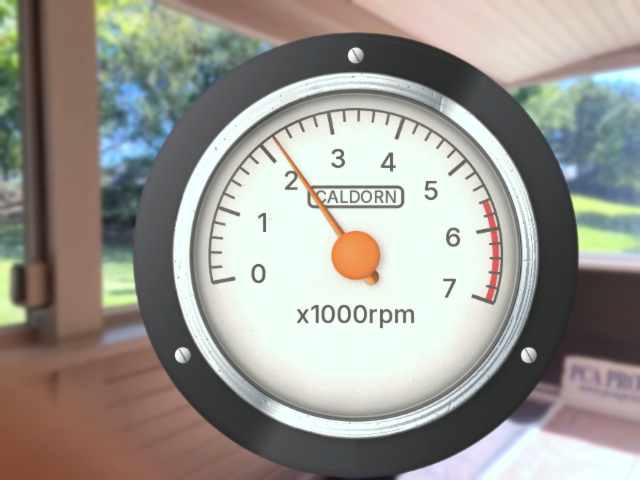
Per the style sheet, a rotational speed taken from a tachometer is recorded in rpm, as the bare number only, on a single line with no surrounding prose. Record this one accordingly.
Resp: 2200
